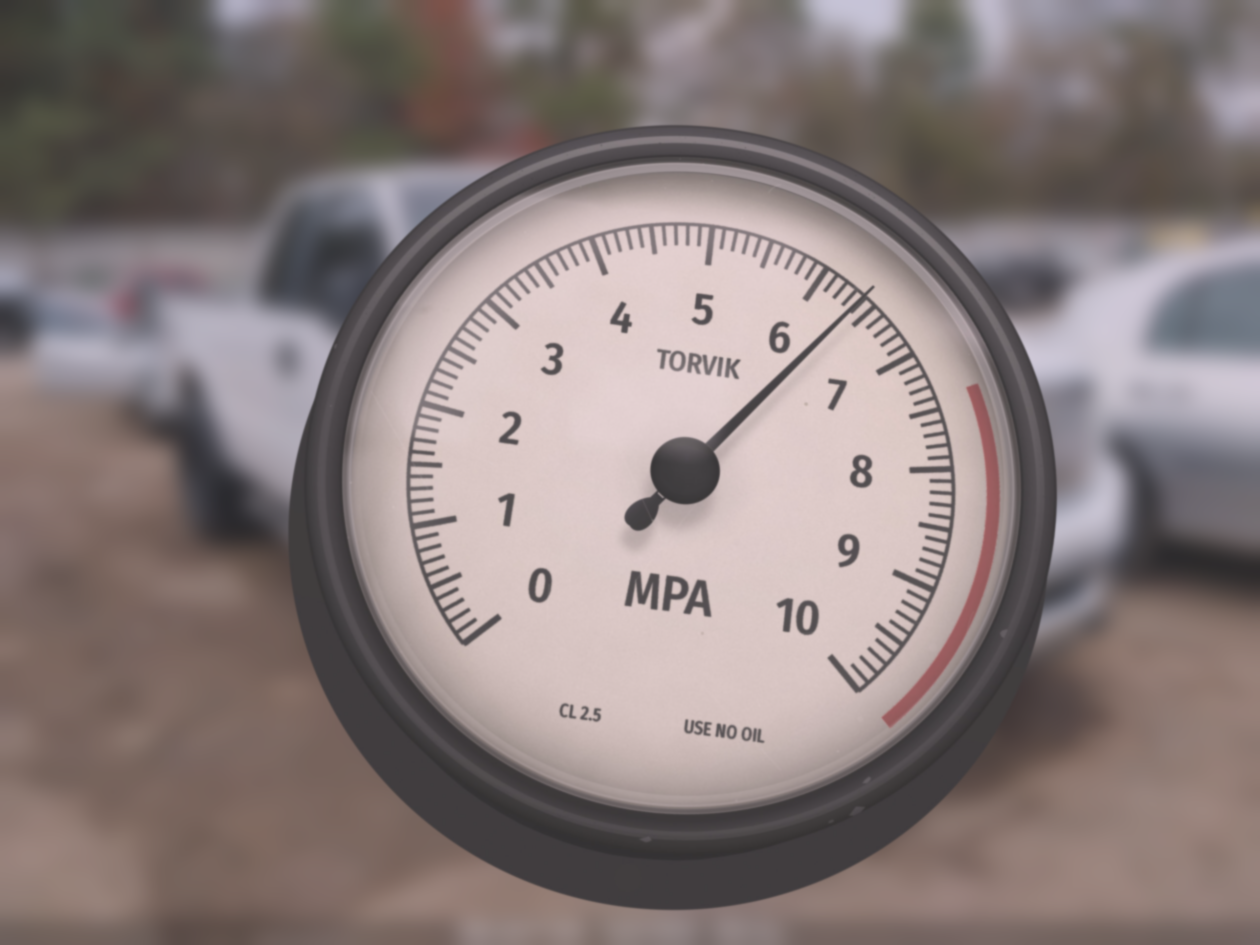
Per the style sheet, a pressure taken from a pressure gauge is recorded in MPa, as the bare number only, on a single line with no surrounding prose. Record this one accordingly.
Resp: 6.4
